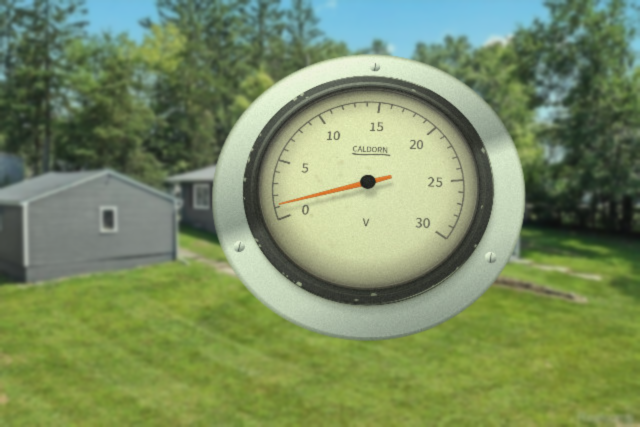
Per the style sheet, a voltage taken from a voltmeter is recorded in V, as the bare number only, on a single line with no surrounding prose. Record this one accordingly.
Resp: 1
